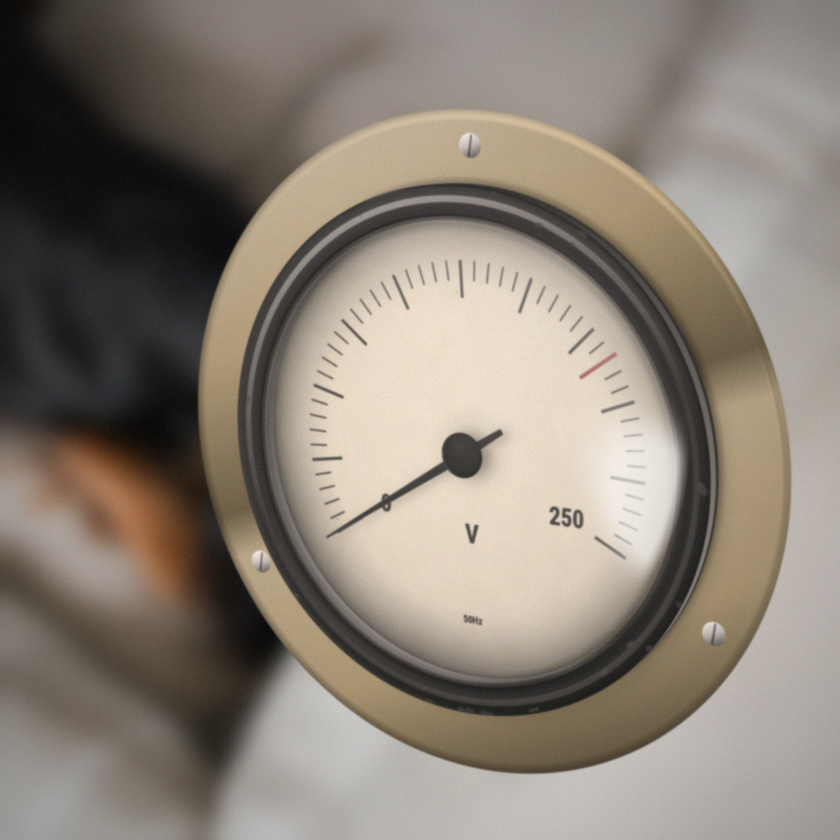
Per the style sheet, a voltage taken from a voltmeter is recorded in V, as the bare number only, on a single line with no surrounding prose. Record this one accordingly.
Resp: 0
